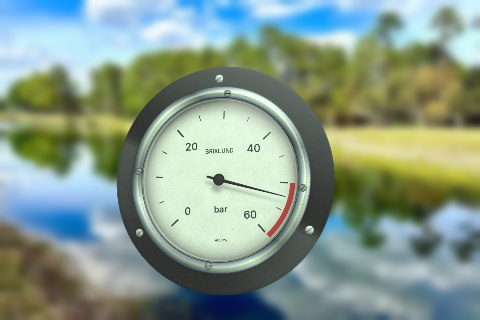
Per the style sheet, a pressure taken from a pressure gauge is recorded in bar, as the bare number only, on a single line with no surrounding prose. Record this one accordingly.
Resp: 52.5
